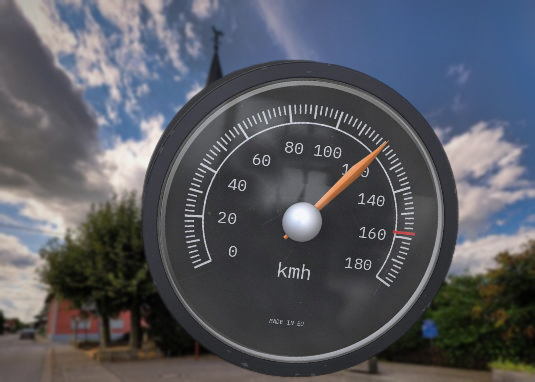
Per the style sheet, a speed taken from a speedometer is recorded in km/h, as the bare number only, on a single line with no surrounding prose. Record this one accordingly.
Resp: 120
